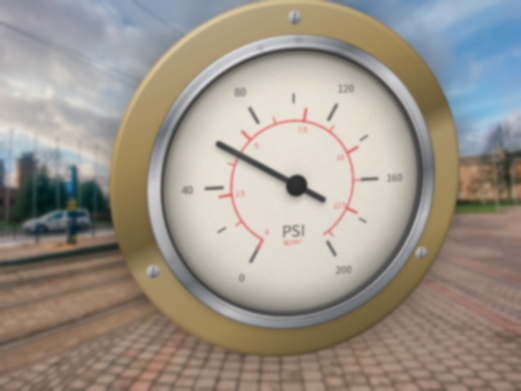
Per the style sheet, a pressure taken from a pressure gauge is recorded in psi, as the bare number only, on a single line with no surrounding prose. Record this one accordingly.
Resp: 60
